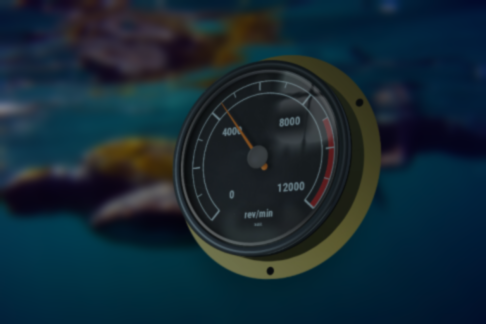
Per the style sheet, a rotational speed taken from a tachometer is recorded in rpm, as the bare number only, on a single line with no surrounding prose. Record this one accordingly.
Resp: 4500
